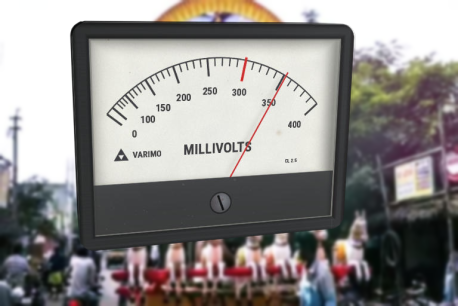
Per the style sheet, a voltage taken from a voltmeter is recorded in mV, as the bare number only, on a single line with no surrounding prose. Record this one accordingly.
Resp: 350
